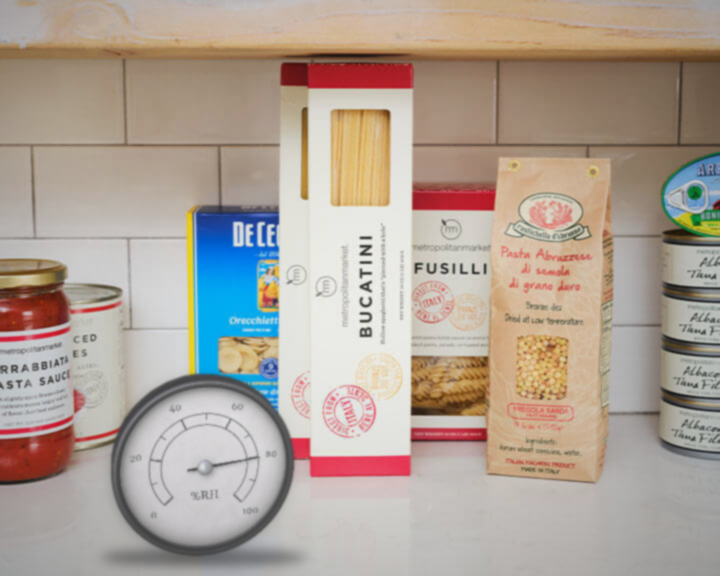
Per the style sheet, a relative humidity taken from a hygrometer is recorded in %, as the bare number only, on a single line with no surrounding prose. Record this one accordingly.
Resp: 80
